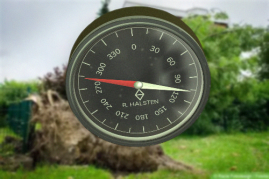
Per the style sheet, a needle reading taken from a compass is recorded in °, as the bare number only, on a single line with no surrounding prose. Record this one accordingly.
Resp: 285
